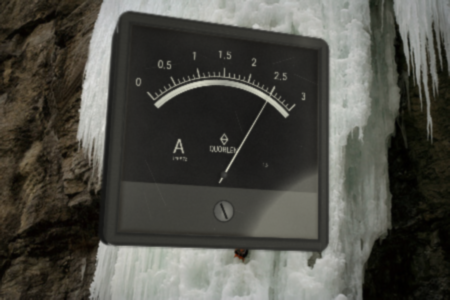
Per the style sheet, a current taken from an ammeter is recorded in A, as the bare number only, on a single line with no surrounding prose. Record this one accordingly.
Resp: 2.5
